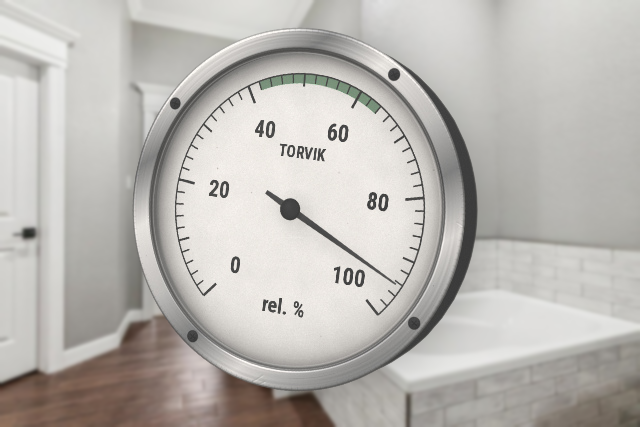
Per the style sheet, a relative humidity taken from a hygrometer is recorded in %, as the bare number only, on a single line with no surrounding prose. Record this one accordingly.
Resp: 94
